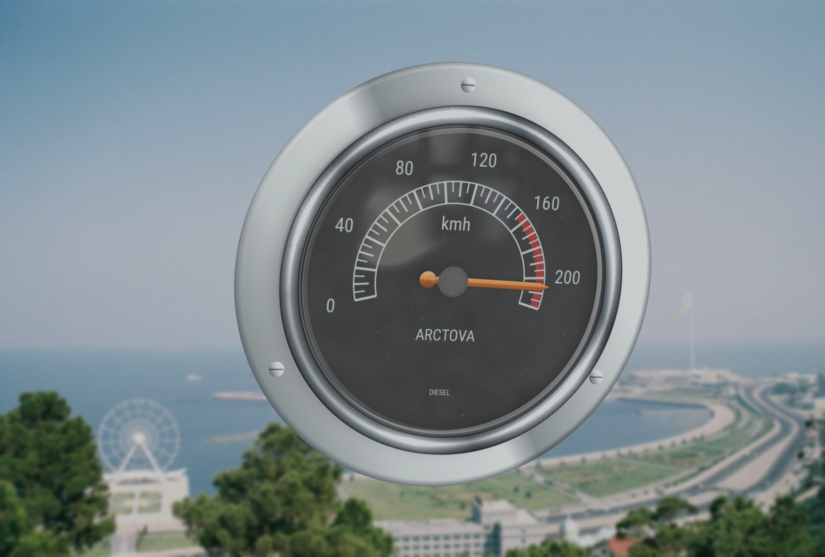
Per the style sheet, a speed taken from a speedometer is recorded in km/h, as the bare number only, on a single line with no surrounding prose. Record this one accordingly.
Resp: 205
